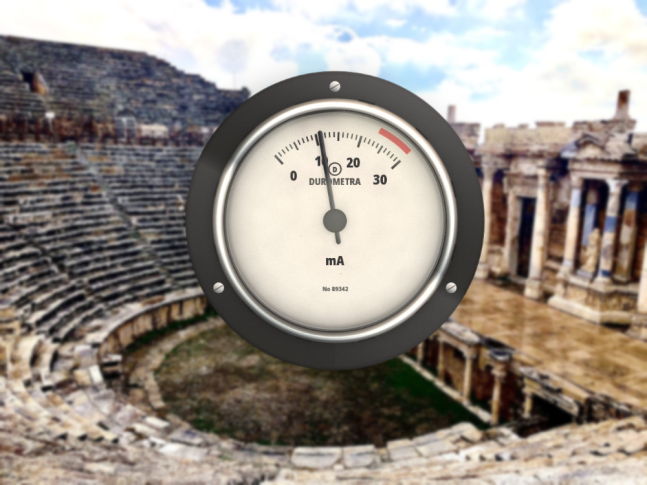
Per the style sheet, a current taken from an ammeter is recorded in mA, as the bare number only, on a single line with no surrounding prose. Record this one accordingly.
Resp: 11
